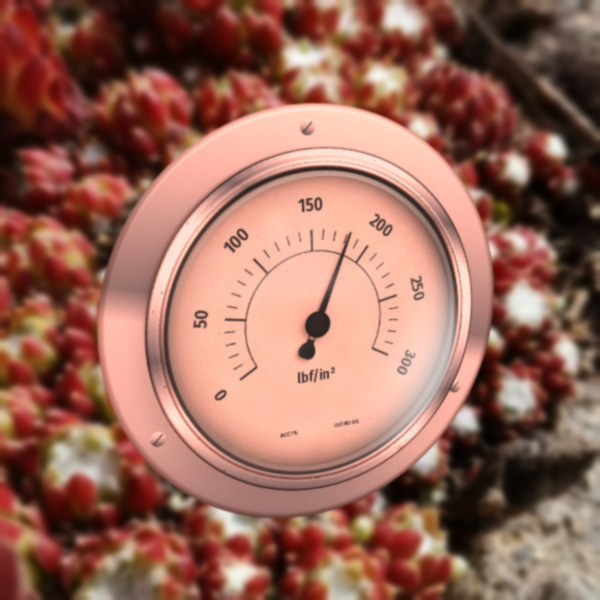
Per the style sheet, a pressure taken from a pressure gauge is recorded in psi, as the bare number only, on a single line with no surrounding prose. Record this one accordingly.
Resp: 180
